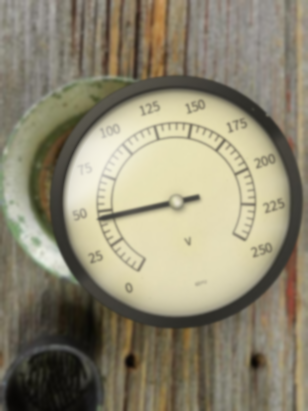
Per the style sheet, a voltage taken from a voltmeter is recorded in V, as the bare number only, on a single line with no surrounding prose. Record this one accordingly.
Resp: 45
